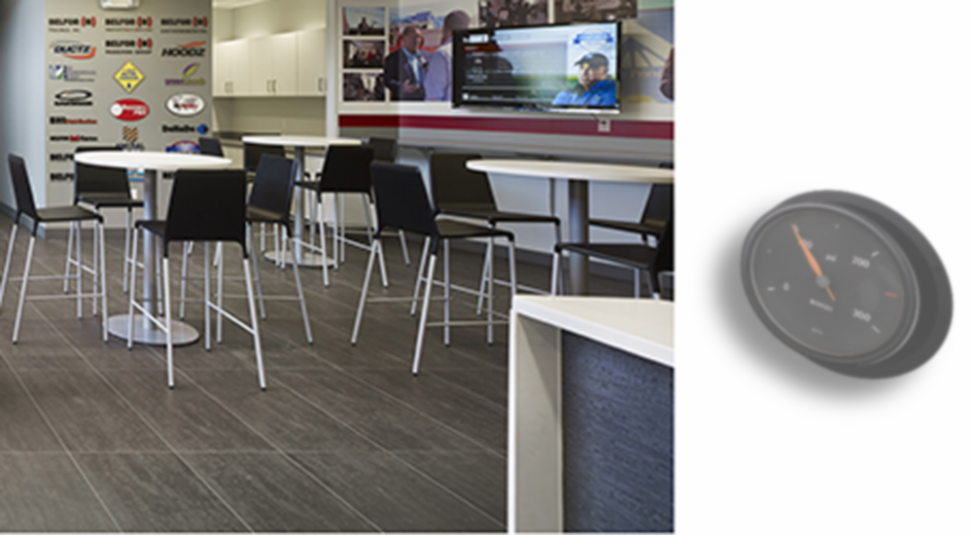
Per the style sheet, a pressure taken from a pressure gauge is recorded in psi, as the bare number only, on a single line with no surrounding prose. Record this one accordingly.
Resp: 100
